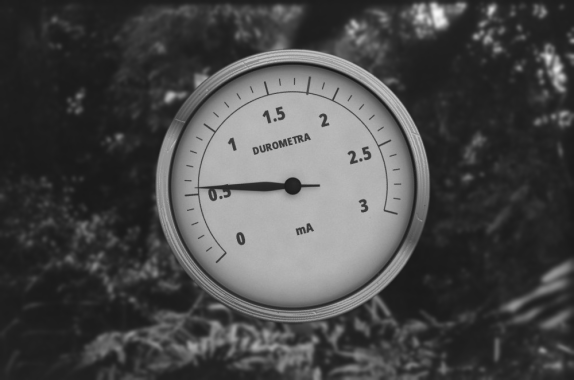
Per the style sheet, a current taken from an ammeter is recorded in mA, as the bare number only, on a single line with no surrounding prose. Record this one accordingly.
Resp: 0.55
